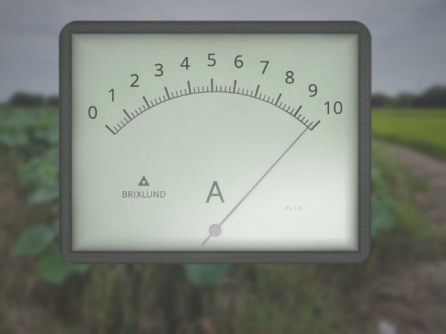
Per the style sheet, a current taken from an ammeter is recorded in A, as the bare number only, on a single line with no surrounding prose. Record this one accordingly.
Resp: 9.8
